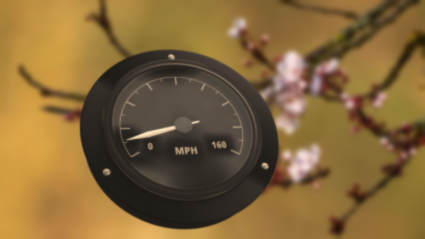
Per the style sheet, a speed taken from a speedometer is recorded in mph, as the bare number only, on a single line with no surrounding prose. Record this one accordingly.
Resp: 10
